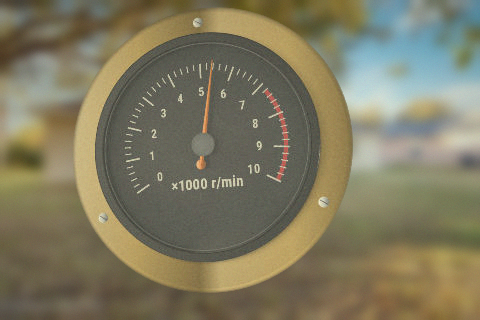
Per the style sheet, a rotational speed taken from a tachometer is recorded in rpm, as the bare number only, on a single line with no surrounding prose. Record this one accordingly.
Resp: 5400
